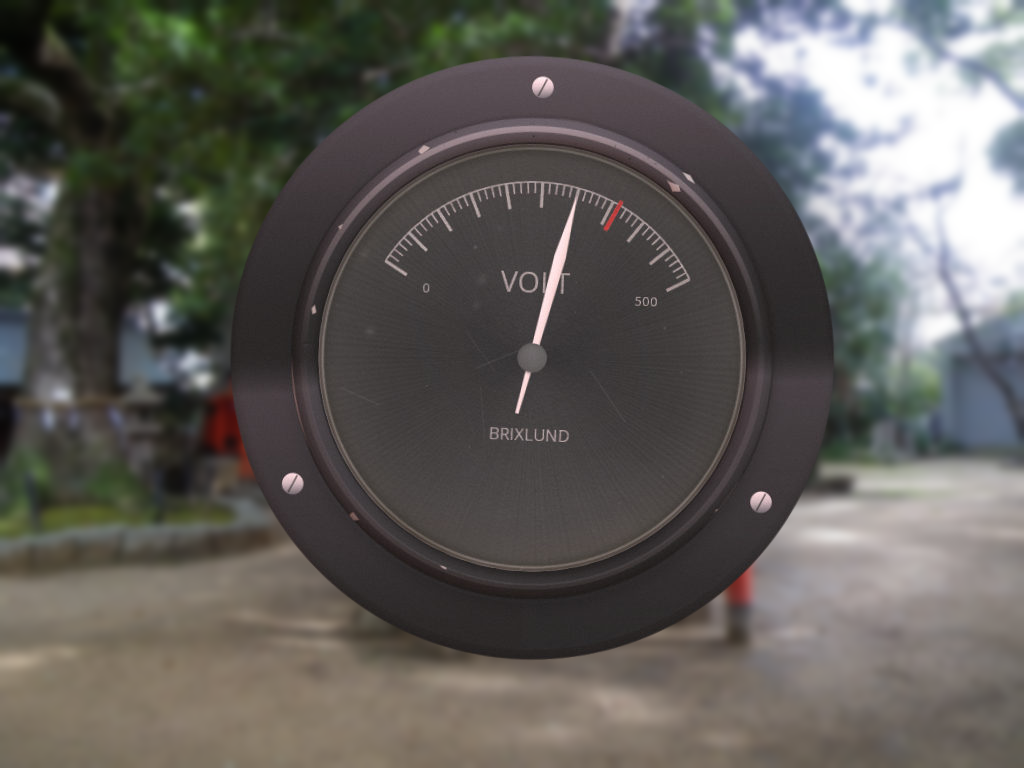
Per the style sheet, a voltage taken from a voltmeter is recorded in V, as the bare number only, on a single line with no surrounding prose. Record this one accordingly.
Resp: 300
